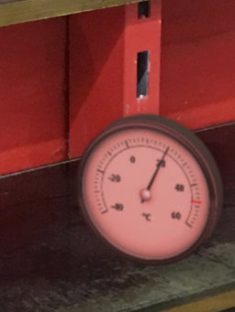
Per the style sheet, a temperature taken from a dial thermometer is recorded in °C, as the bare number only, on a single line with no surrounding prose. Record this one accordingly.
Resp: 20
